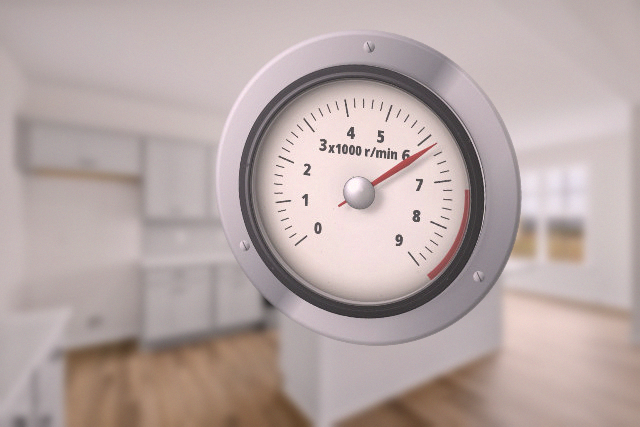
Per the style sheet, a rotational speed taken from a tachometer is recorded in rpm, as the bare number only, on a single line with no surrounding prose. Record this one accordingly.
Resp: 6200
